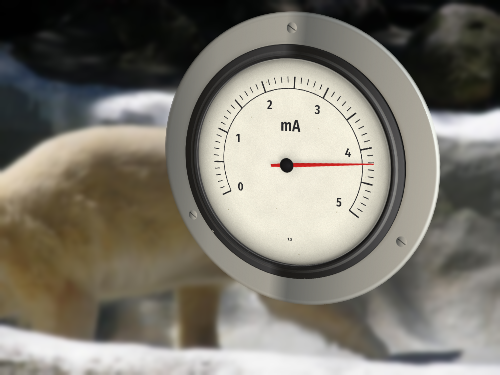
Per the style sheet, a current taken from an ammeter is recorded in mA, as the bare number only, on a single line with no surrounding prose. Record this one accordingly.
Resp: 4.2
